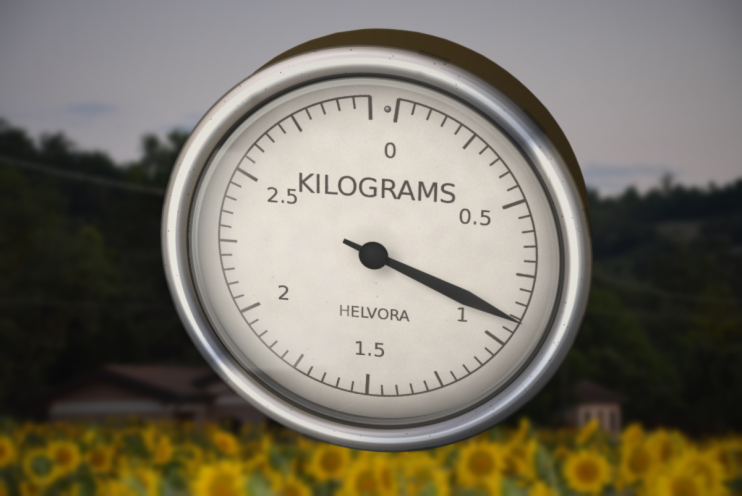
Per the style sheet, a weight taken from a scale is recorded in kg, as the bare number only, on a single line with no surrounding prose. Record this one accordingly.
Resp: 0.9
